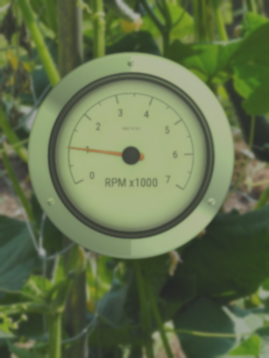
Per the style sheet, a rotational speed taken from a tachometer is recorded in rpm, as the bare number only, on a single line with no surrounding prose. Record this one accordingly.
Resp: 1000
